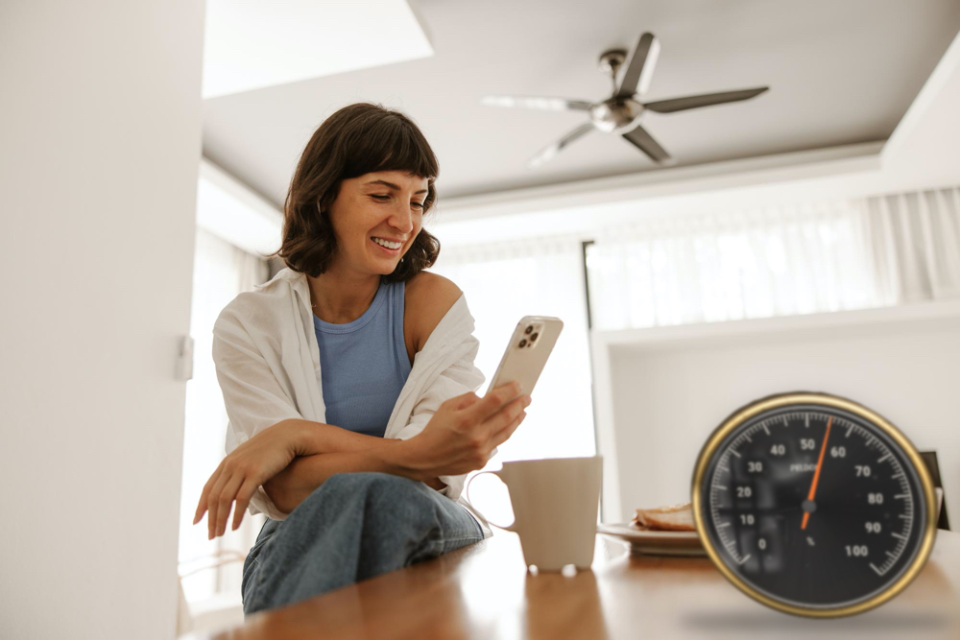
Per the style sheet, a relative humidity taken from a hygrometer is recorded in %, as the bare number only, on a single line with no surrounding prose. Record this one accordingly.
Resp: 55
